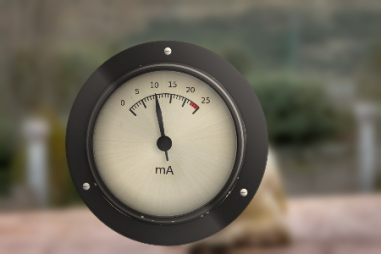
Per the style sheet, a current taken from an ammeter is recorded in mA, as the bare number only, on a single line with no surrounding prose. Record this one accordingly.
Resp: 10
